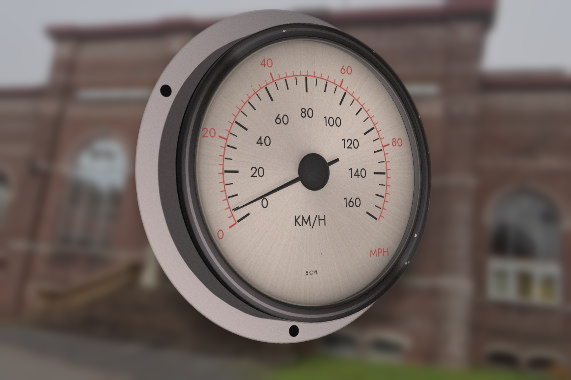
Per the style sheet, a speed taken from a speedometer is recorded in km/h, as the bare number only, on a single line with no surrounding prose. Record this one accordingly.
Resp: 5
